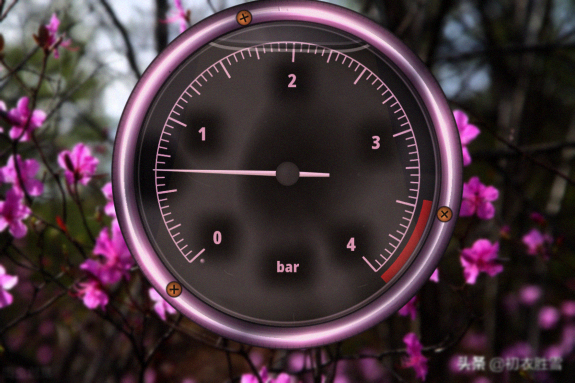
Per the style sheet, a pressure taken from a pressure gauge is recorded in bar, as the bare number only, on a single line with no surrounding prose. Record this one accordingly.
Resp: 0.65
